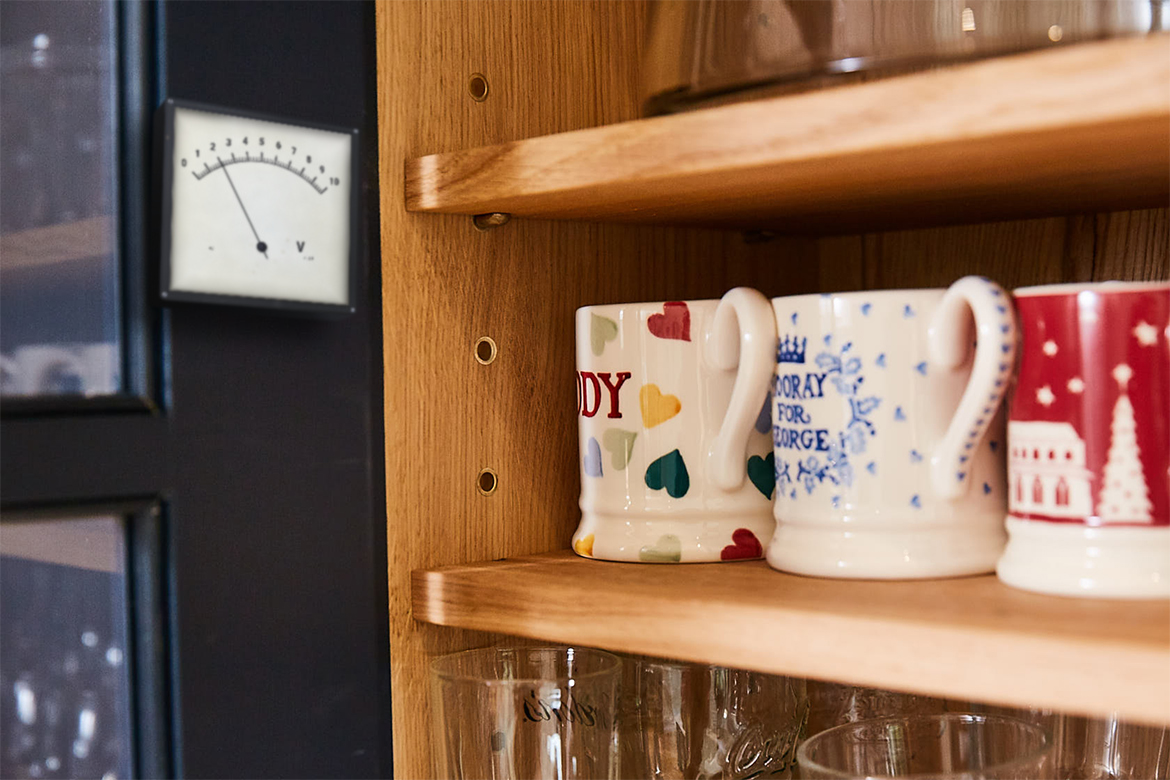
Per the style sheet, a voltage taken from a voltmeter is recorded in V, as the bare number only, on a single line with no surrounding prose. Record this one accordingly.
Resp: 2
